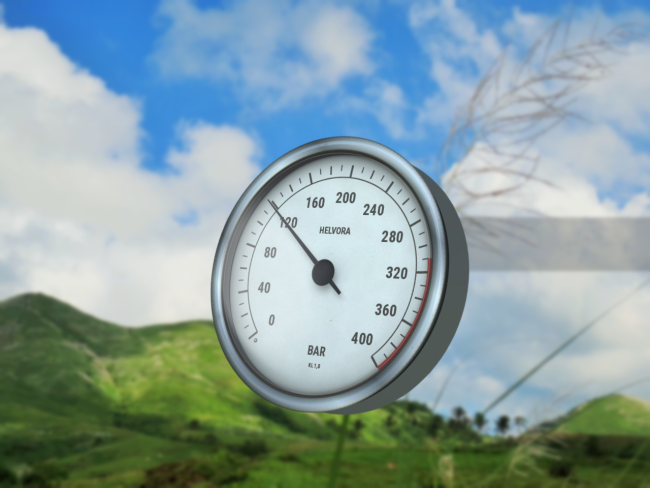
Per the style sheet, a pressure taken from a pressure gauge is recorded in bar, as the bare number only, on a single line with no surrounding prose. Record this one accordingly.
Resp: 120
